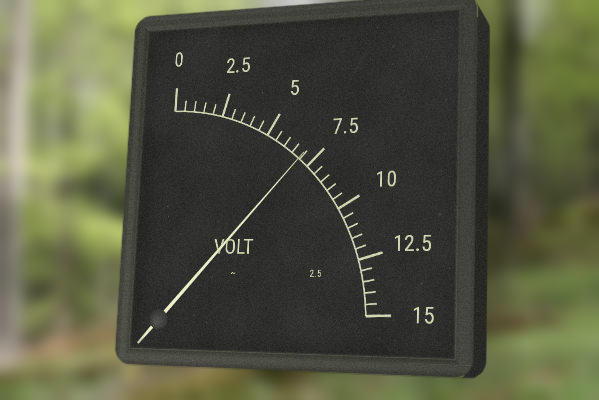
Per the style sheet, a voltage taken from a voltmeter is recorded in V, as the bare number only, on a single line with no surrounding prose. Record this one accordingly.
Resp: 7
